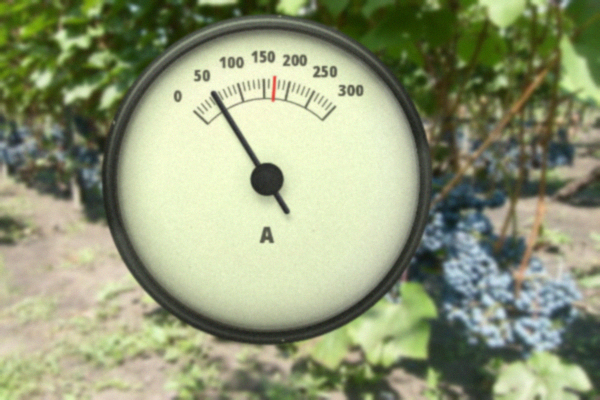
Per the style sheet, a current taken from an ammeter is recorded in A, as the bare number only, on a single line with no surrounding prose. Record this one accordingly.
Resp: 50
